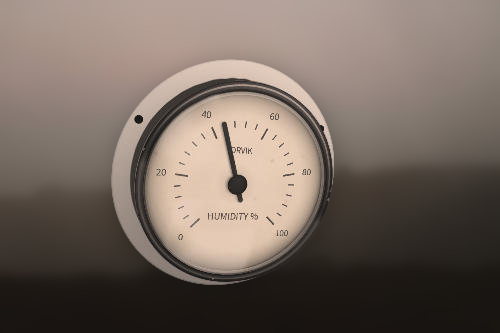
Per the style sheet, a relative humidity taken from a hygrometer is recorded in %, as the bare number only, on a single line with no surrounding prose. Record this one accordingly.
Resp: 44
